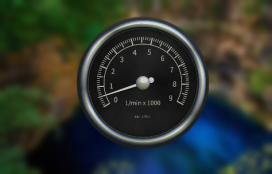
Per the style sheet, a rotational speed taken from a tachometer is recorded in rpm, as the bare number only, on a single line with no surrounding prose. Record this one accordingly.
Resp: 500
